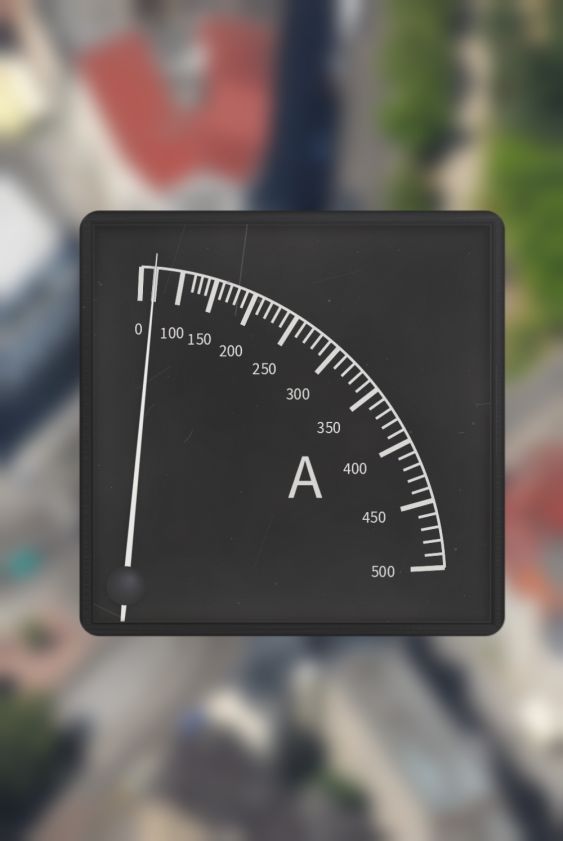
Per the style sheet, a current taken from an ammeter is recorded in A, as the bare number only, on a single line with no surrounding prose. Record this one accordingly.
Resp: 50
